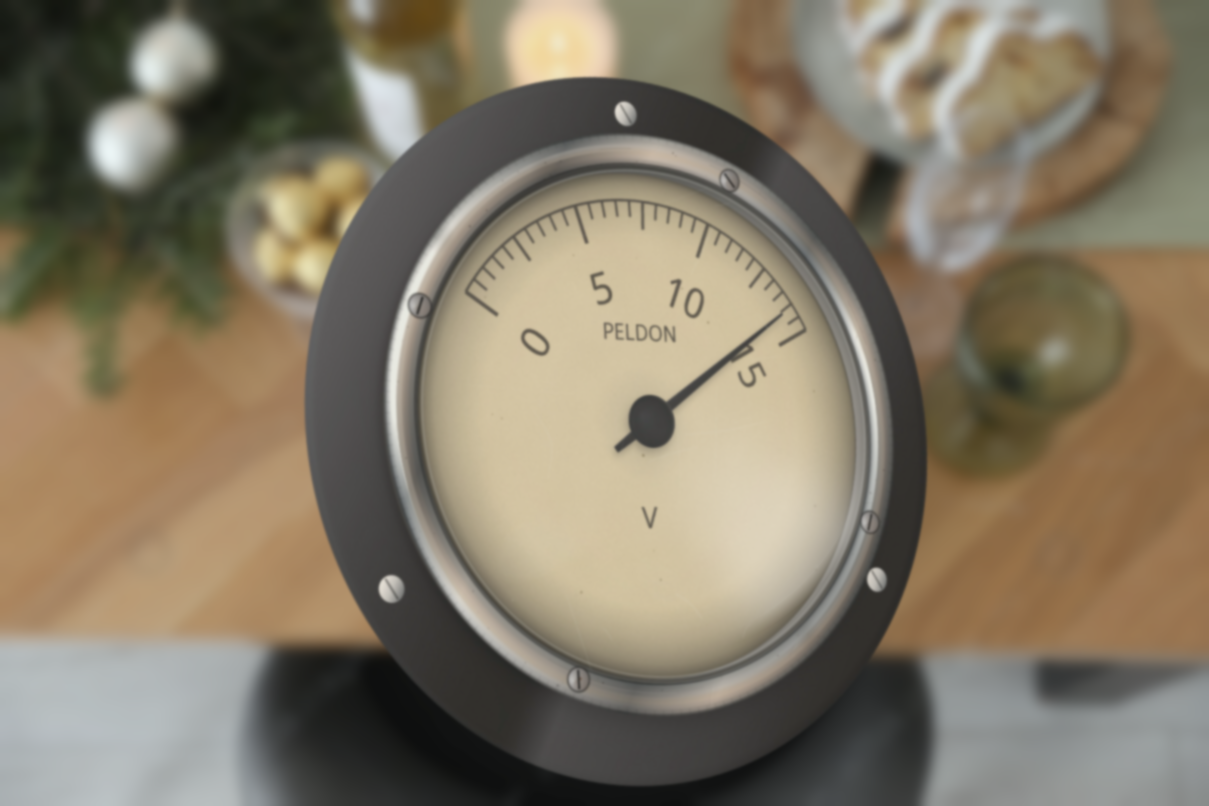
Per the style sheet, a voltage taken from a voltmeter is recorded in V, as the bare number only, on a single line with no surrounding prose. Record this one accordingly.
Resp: 14
